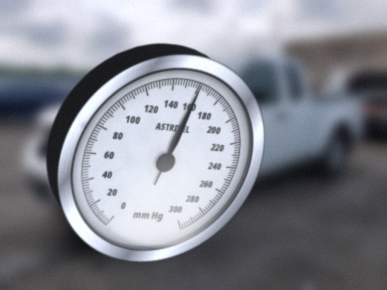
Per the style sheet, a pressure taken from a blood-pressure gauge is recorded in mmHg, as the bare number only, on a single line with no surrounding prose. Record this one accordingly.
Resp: 160
